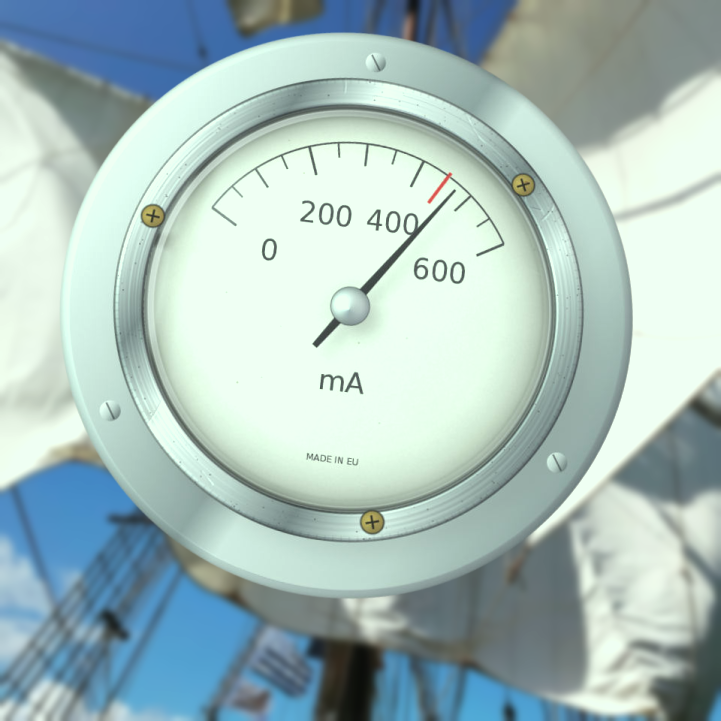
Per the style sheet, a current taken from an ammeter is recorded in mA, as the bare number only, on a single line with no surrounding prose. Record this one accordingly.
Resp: 475
